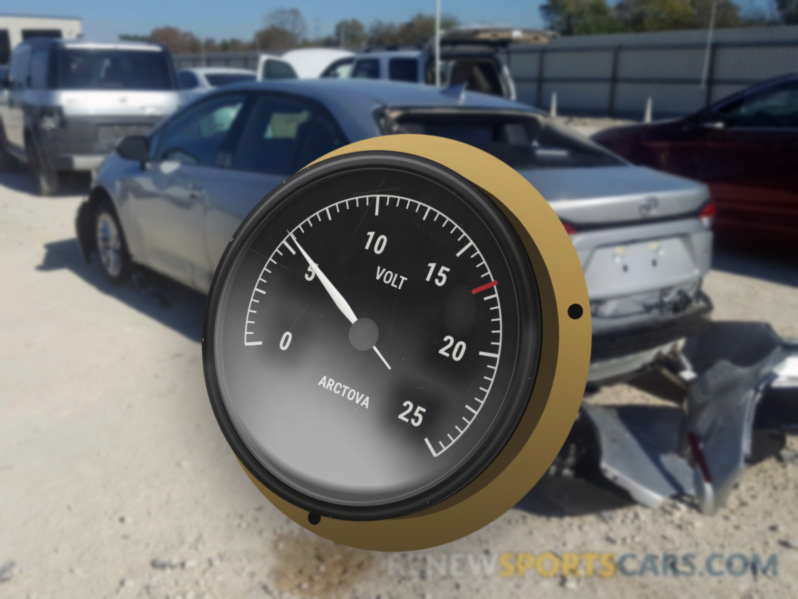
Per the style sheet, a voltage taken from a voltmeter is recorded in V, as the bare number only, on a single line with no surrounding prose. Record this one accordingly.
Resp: 5.5
